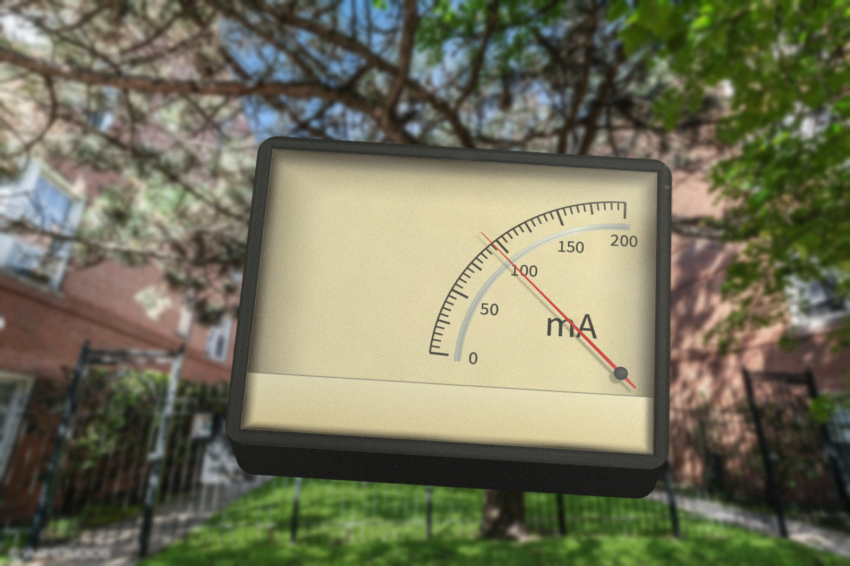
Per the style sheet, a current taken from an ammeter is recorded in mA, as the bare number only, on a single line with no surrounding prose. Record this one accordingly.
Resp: 95
